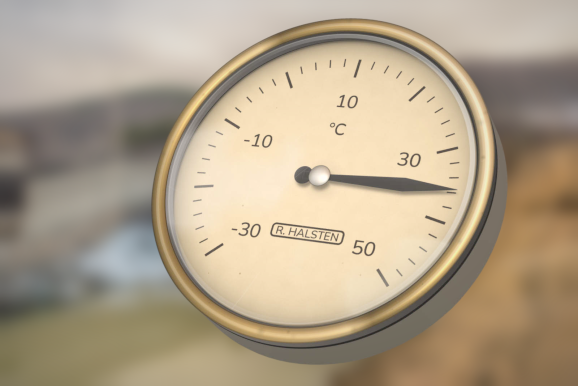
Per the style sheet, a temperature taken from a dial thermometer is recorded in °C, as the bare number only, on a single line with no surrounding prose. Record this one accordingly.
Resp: 36
